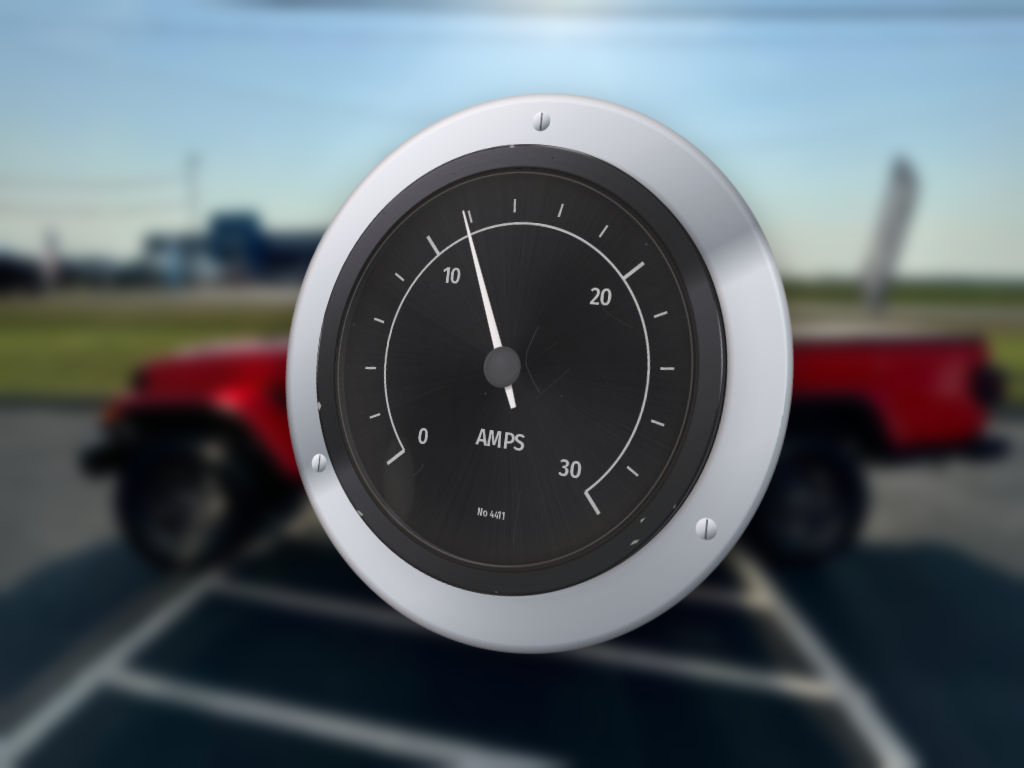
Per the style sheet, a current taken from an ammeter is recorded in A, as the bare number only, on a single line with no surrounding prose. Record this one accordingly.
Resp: 12
